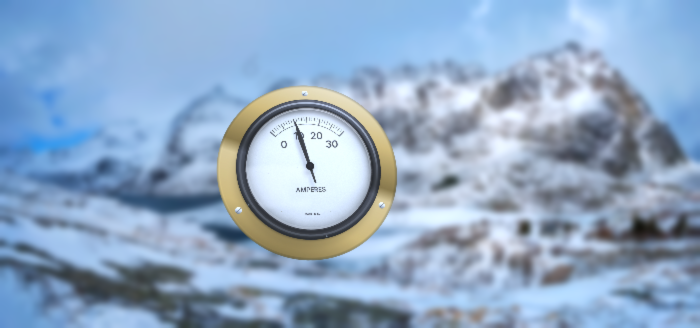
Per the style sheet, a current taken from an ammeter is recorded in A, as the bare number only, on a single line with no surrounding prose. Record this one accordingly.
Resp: 10
